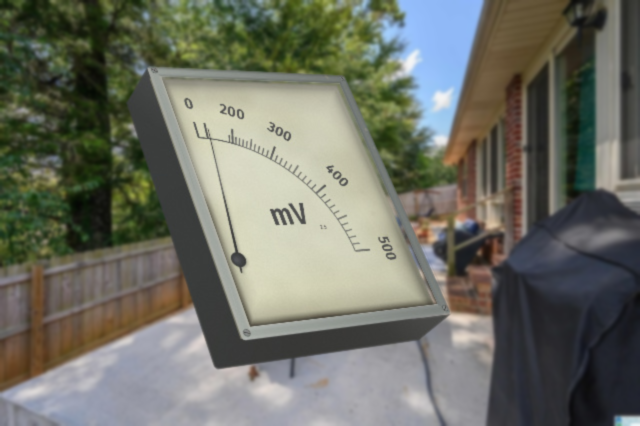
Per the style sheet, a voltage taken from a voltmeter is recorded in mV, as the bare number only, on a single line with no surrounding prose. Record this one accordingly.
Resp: 100
